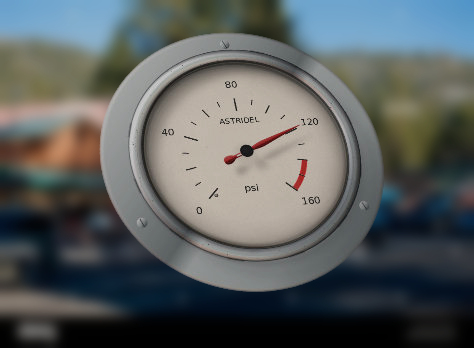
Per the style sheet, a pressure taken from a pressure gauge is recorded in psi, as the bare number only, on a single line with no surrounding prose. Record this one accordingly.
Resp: 120
